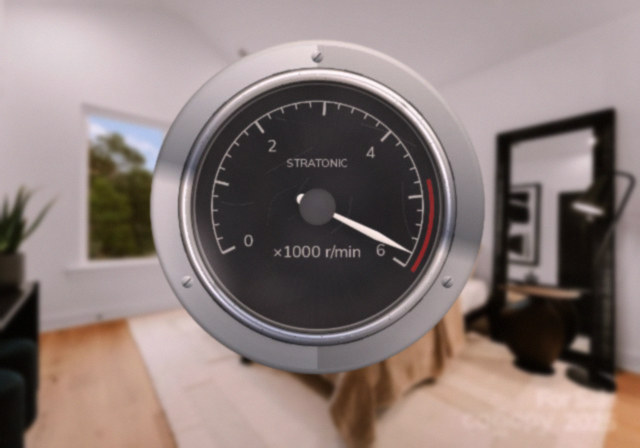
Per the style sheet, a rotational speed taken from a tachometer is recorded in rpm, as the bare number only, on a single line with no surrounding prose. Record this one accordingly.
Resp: 5800
